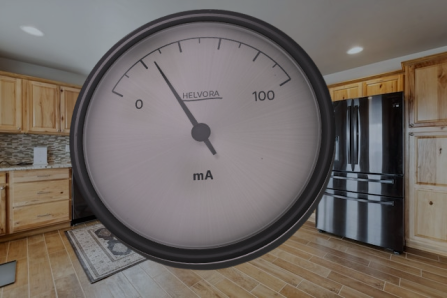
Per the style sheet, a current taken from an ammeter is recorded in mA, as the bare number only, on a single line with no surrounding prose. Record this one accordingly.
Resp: 25
